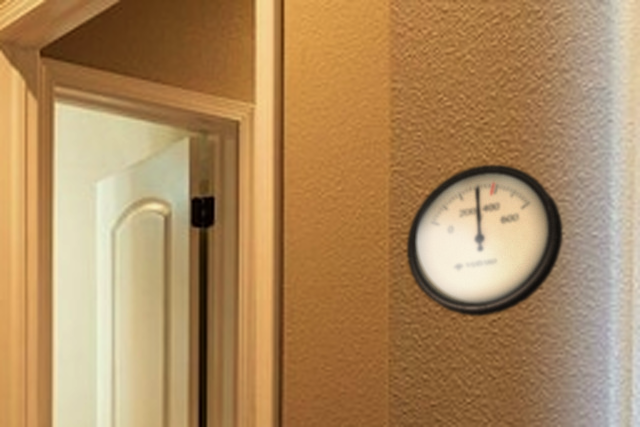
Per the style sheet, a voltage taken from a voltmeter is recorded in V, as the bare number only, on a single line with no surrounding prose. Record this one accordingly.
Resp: 300
